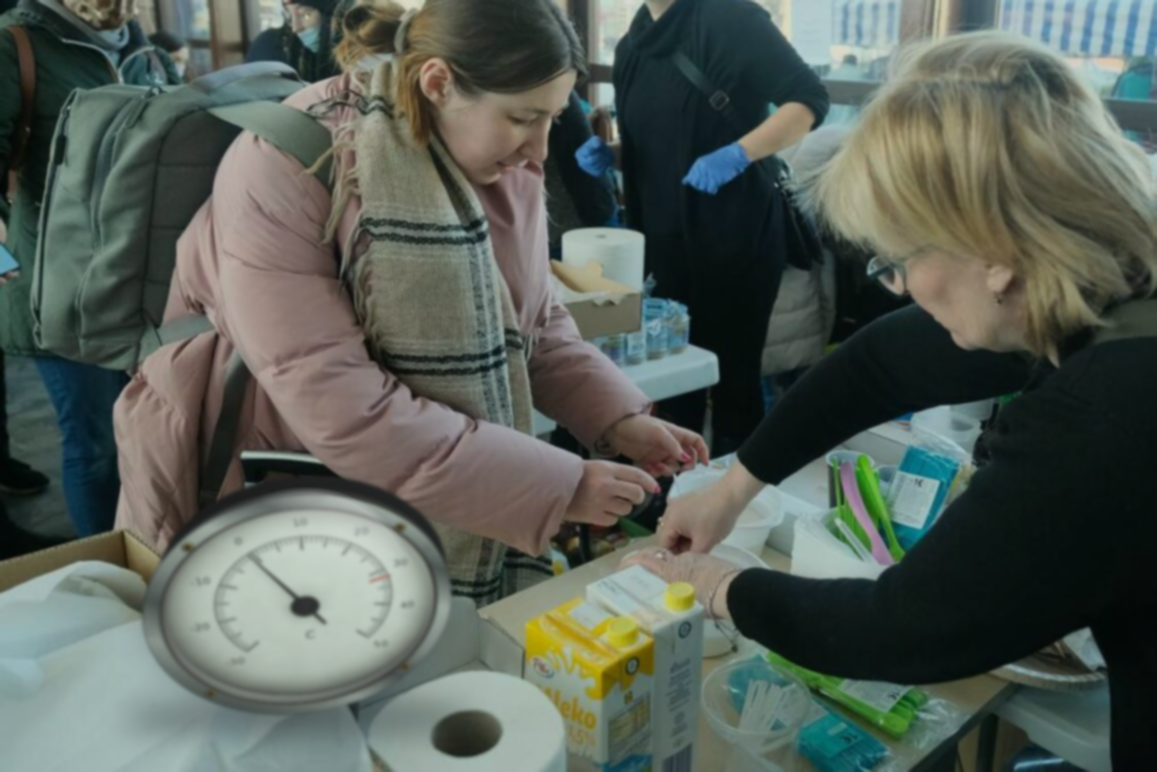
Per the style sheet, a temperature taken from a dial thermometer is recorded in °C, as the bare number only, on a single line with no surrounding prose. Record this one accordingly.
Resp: 0
